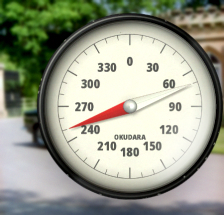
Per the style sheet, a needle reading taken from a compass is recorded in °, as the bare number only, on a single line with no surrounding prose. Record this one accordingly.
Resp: 250
